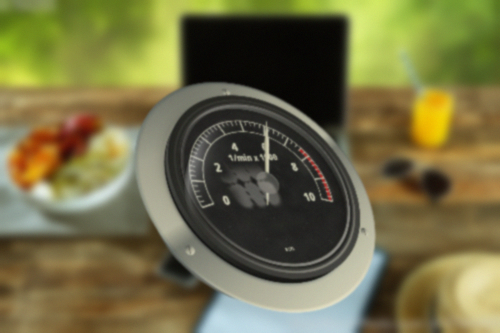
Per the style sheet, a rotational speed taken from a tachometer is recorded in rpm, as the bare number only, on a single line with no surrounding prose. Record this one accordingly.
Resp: 6000
